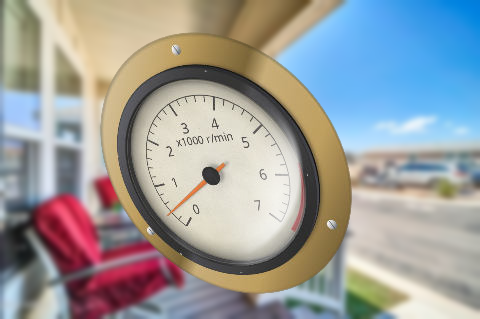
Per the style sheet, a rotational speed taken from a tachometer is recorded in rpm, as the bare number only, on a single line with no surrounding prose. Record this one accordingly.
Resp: 400
